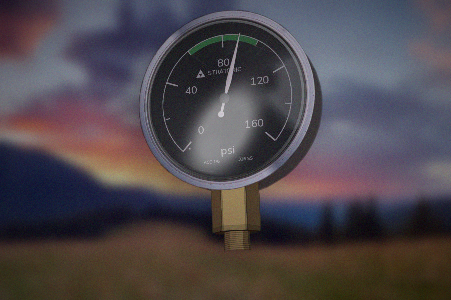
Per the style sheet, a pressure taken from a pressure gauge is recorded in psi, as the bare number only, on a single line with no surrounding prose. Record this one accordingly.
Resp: 90
